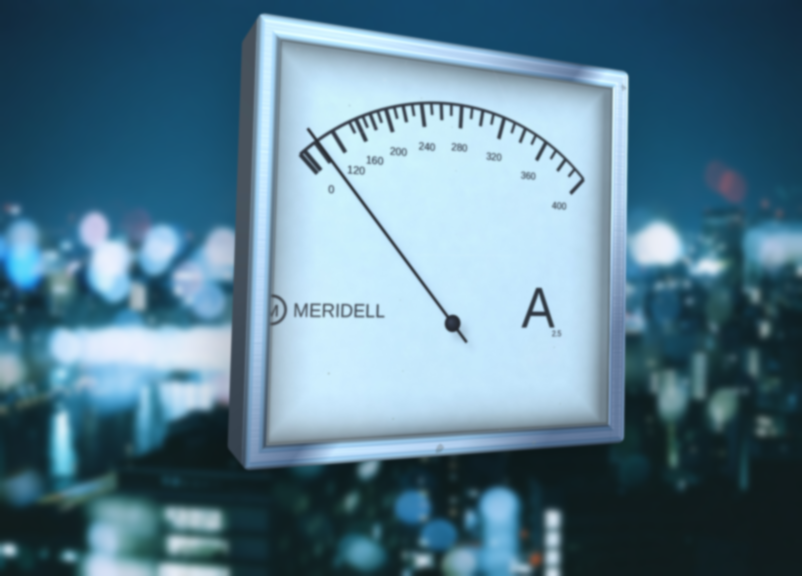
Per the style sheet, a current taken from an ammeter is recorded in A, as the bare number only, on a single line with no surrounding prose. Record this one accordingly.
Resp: 80
